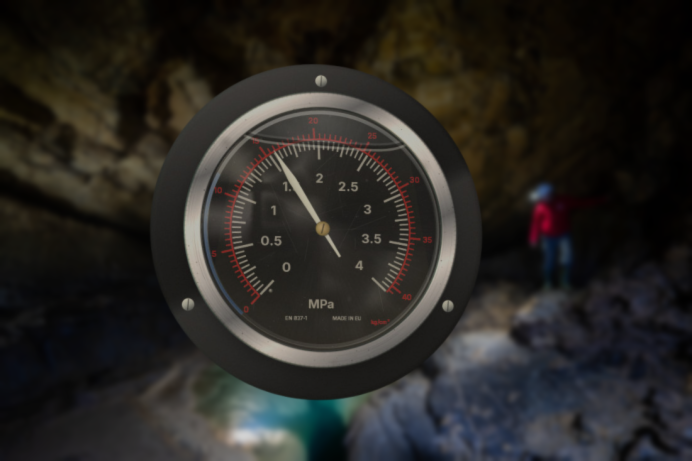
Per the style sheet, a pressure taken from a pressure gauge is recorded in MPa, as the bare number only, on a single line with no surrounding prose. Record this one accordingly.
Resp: 1.55
